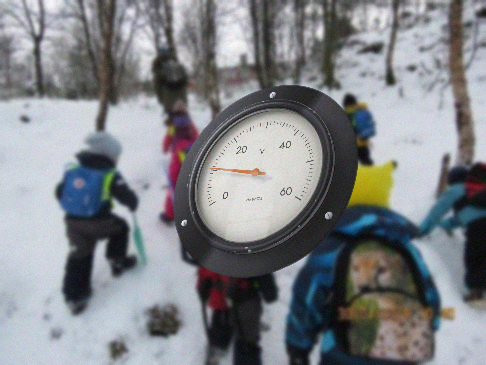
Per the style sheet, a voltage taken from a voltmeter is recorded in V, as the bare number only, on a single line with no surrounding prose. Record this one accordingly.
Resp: 10
